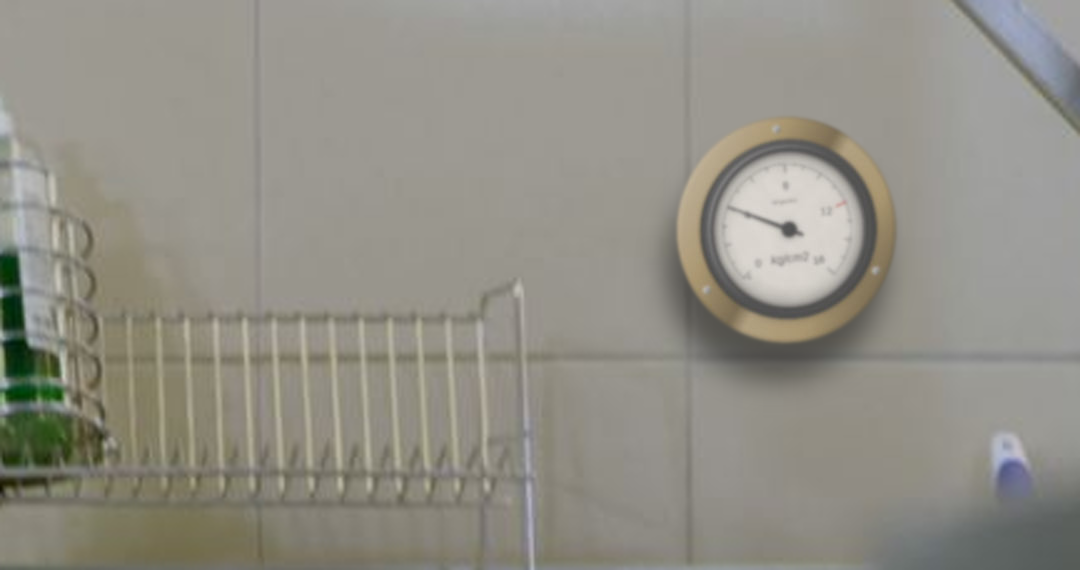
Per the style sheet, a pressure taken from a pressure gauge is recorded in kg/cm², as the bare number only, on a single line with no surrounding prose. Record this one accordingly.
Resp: 4
